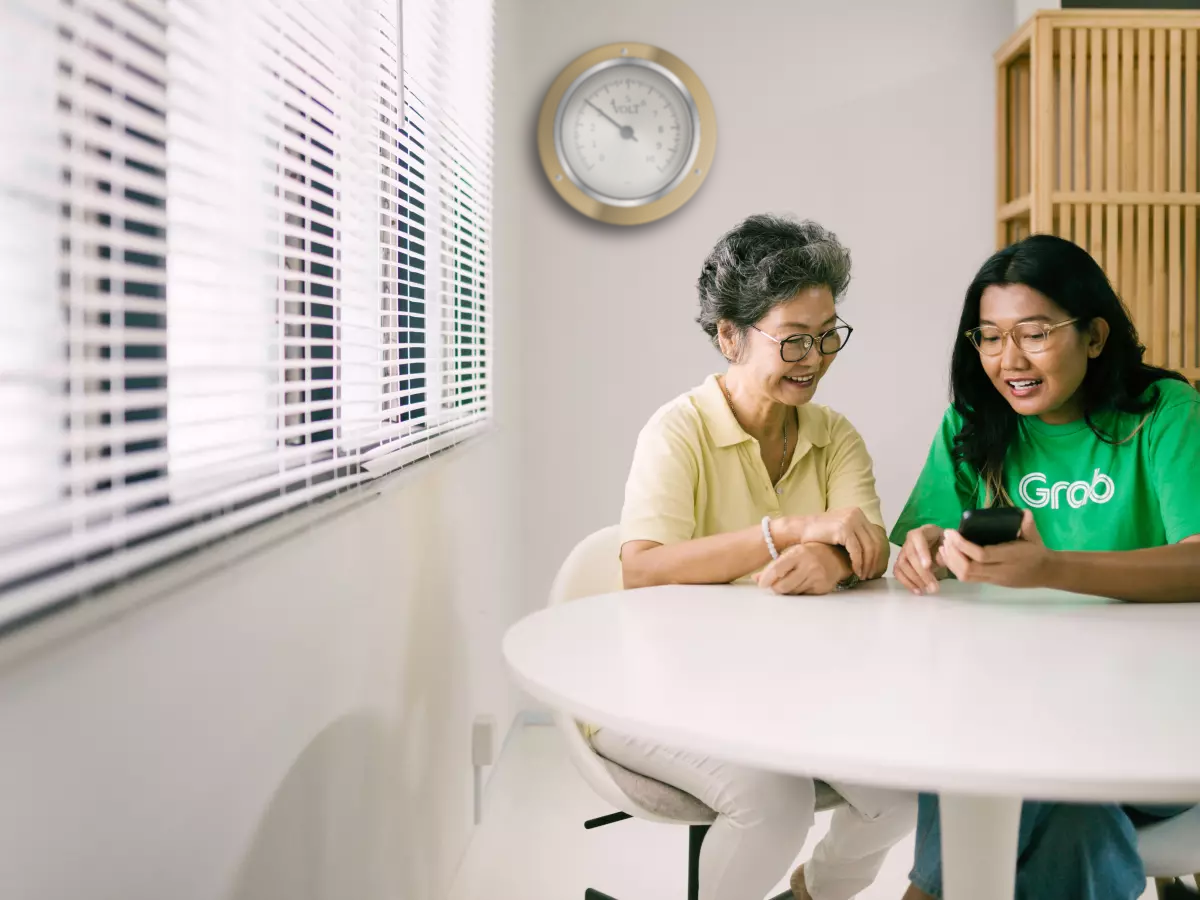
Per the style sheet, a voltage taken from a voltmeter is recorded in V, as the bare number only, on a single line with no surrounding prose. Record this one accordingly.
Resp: 3
